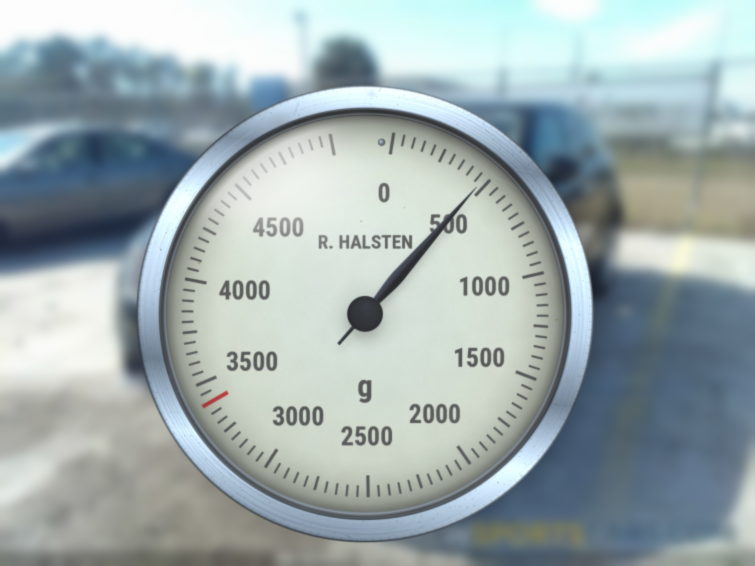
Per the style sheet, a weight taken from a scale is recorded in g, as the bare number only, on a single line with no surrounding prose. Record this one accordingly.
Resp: 475
